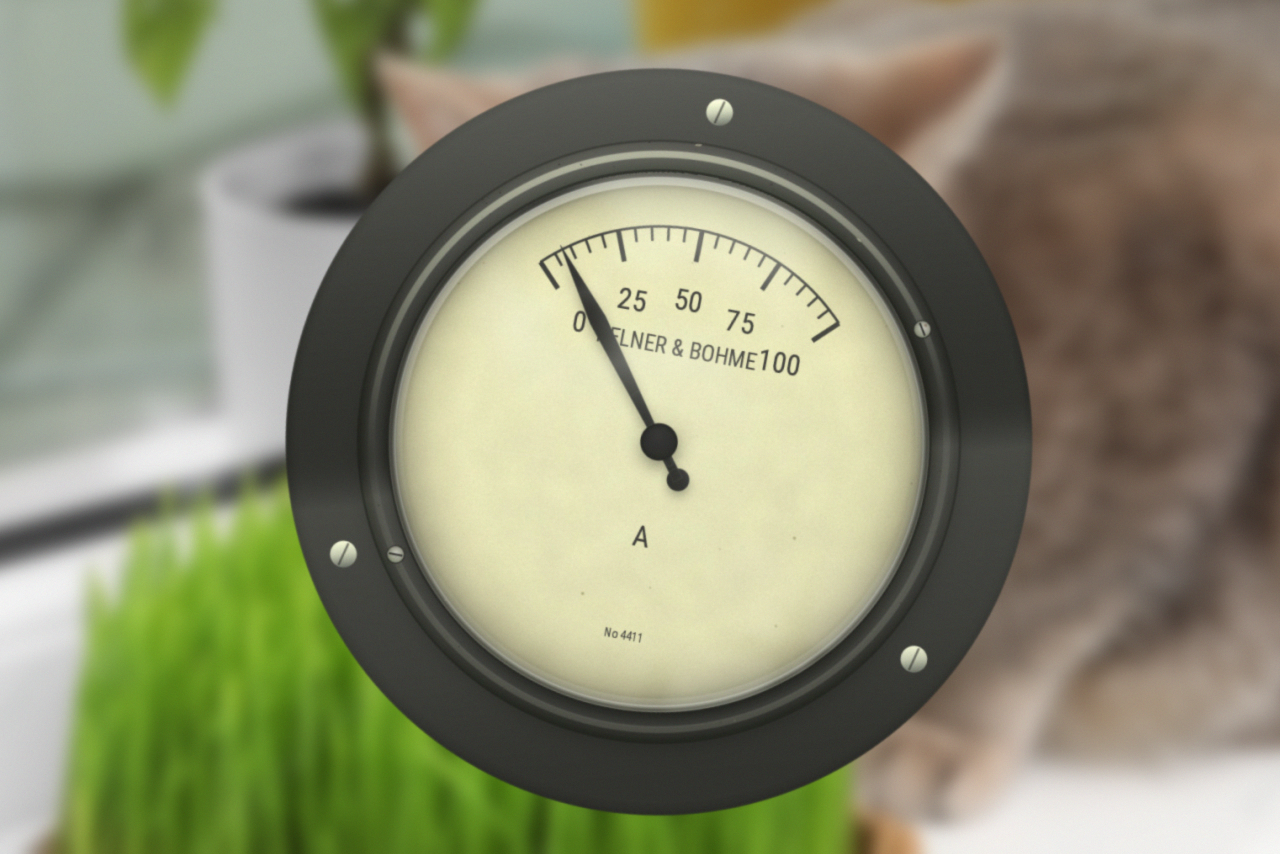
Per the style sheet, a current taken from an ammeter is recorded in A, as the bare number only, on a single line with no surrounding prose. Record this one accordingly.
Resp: 7.5
